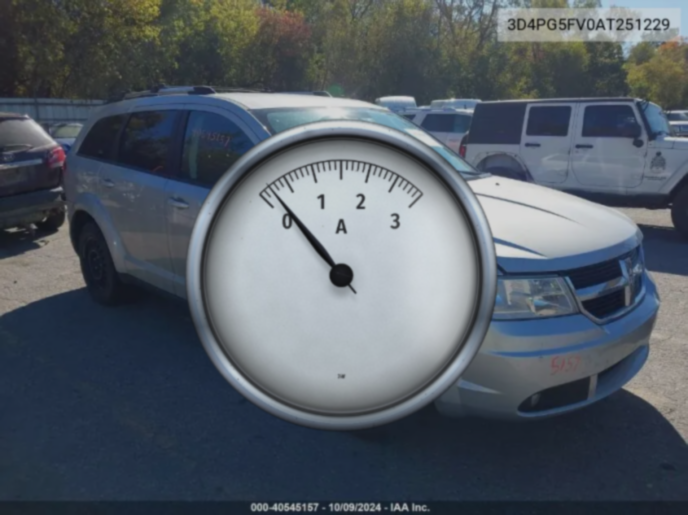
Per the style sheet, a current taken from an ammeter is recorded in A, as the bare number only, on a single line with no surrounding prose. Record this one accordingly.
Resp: 0.2
